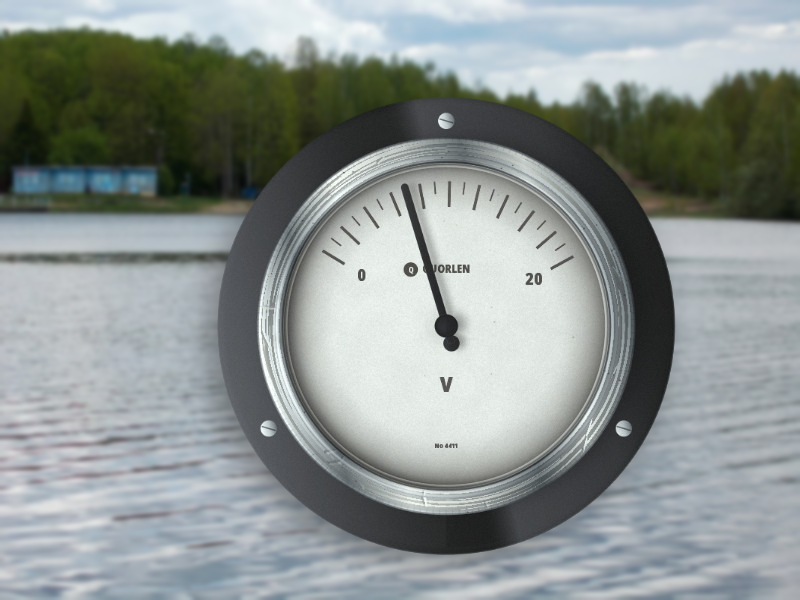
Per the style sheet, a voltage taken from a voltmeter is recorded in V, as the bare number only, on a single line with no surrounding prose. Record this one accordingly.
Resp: 7
